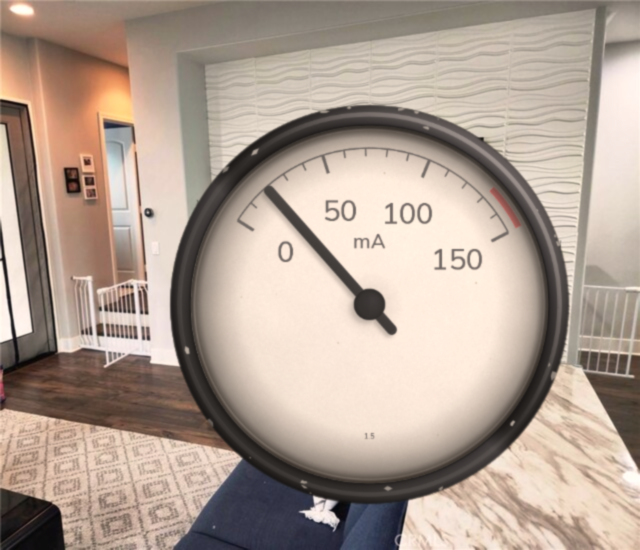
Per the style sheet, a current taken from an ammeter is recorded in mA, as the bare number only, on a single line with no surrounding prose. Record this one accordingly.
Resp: 20
